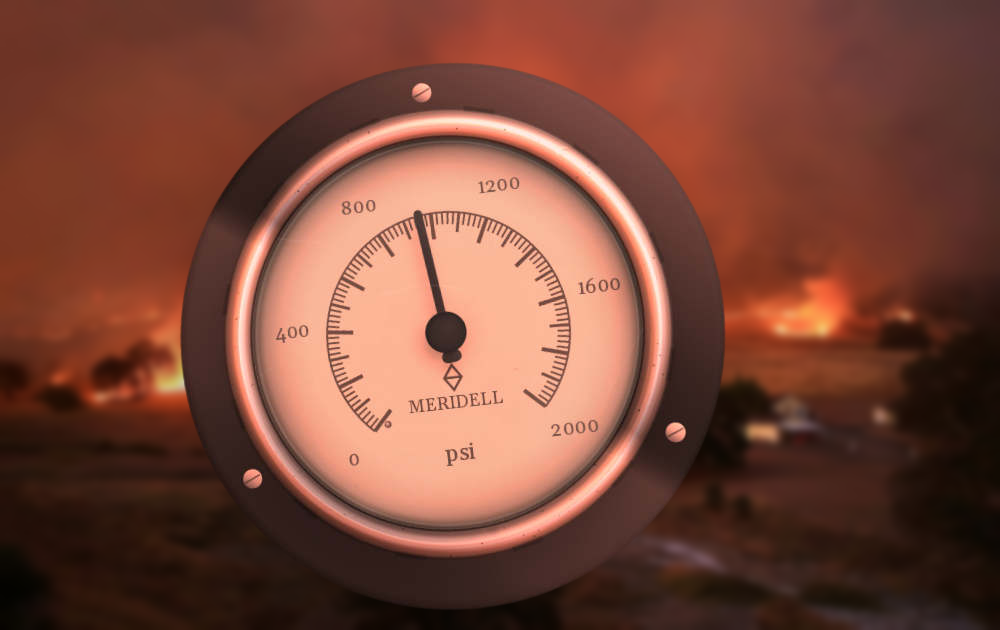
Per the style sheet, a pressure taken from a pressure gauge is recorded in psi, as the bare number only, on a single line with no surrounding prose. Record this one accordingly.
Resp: 960
